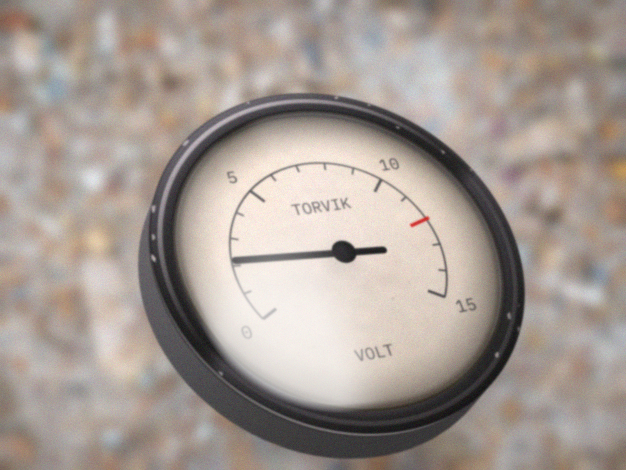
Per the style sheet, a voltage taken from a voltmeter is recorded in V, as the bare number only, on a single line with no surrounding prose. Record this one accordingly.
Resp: 2
